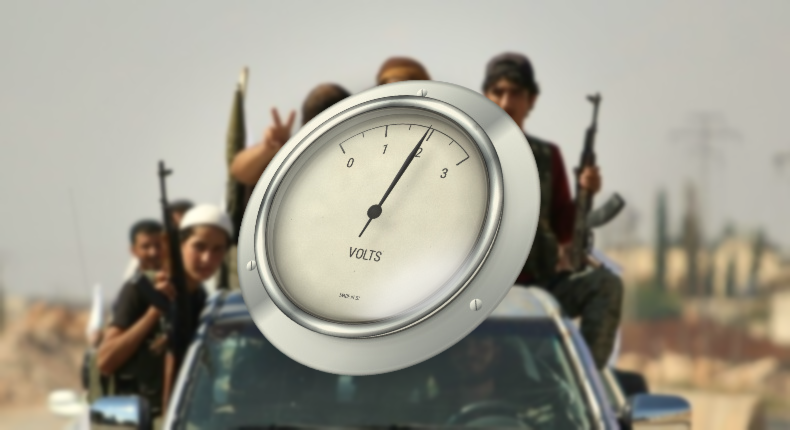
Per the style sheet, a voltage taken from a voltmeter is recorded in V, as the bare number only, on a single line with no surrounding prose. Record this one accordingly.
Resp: 2
